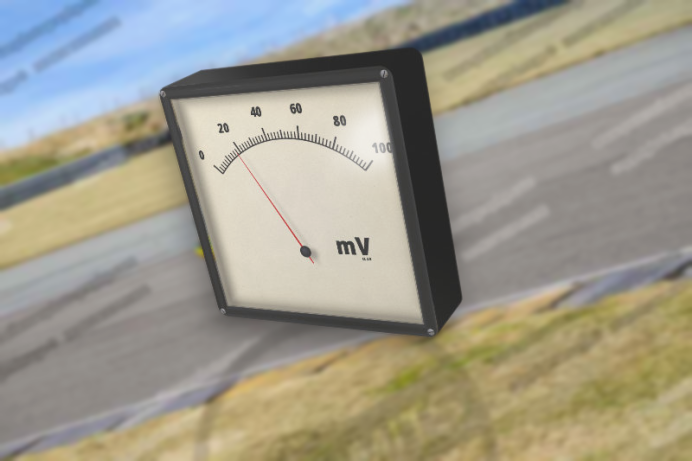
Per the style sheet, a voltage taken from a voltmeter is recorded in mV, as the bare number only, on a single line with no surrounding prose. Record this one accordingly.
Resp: 20
